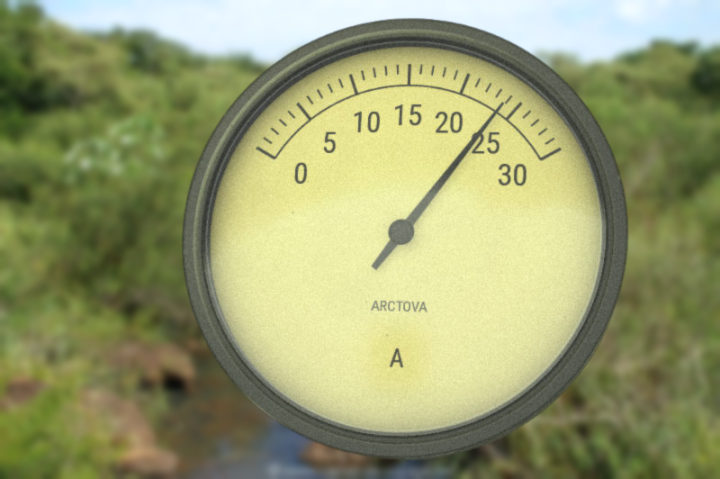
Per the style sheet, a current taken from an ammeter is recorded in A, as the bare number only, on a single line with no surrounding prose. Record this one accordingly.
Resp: 24
